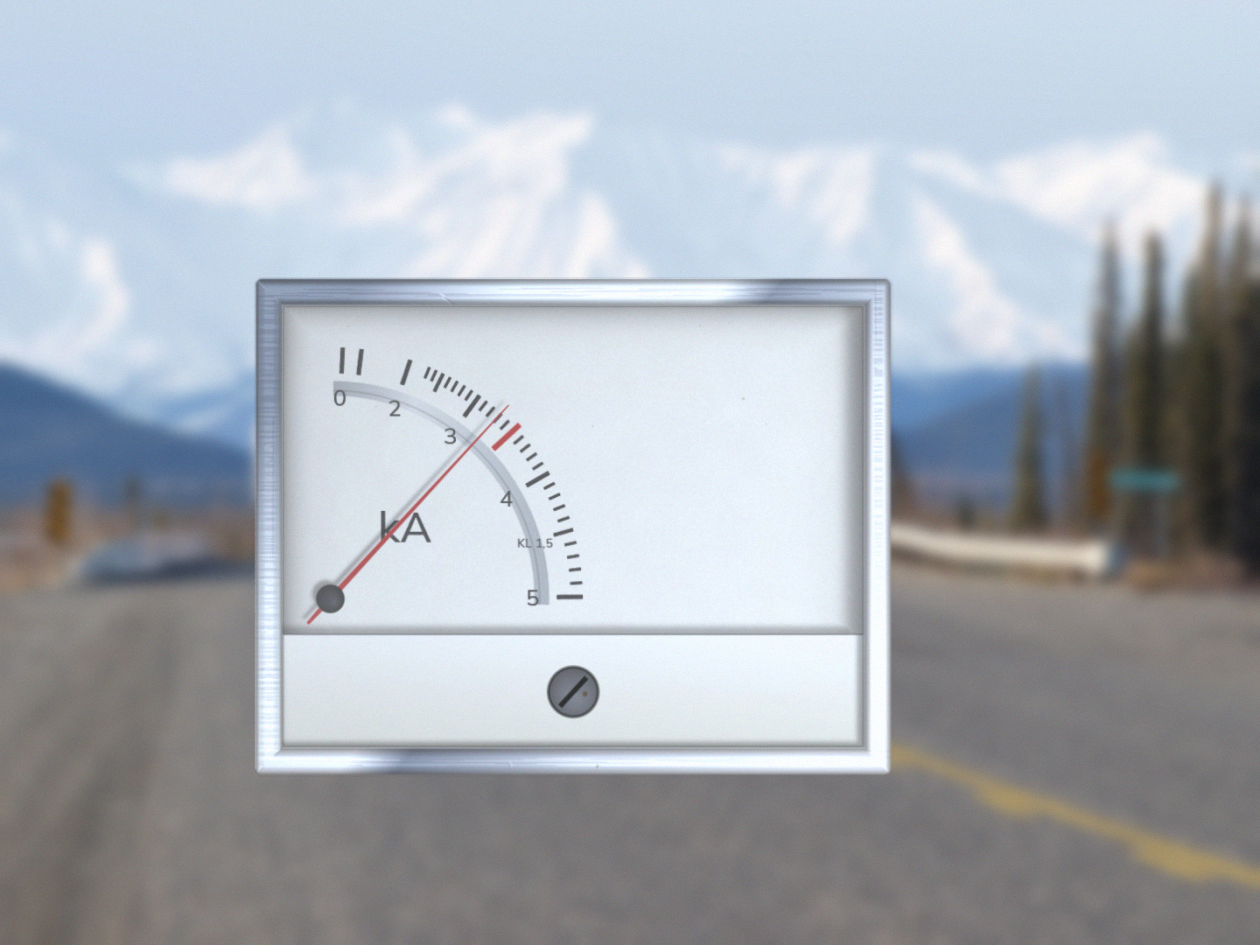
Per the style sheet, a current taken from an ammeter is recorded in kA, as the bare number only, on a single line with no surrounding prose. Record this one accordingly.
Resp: 3.3
